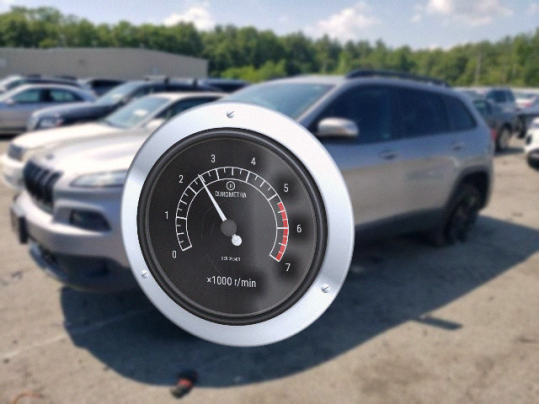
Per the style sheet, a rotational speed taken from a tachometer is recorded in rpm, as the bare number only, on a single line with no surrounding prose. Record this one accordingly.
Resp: 2500
